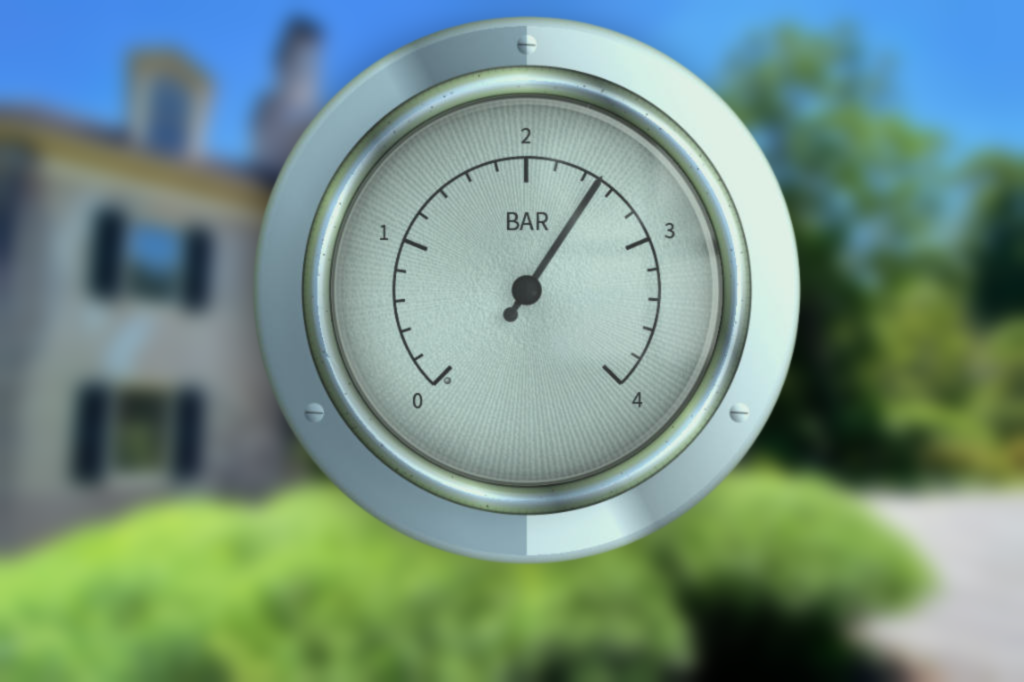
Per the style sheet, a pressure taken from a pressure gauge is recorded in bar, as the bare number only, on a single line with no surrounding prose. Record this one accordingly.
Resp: 2.5
